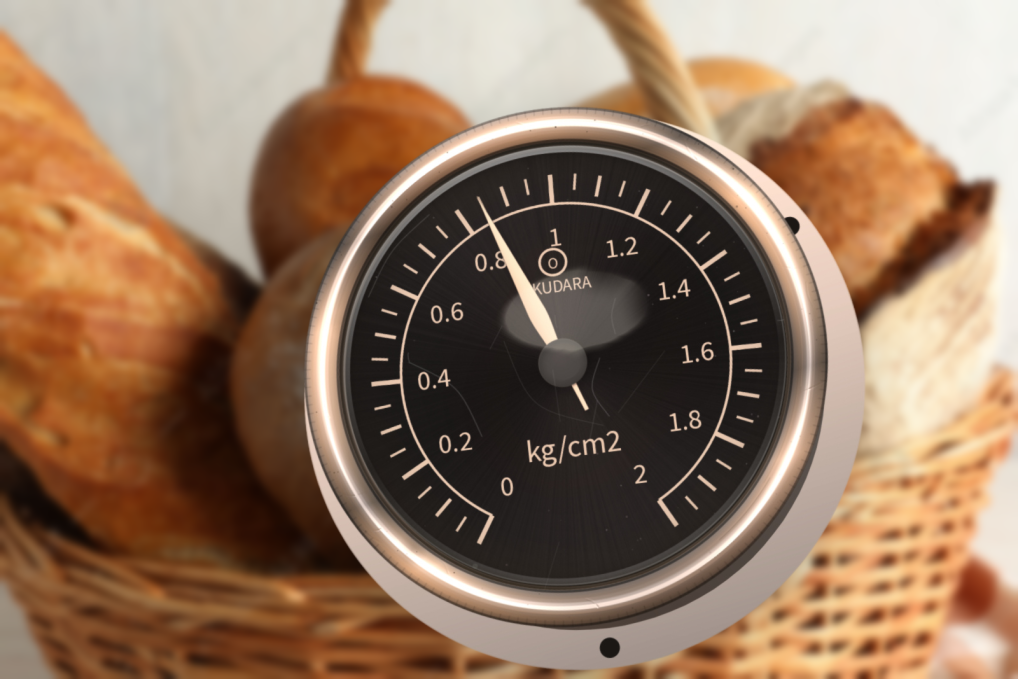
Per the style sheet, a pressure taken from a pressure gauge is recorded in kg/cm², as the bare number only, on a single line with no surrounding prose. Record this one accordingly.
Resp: 0.85
